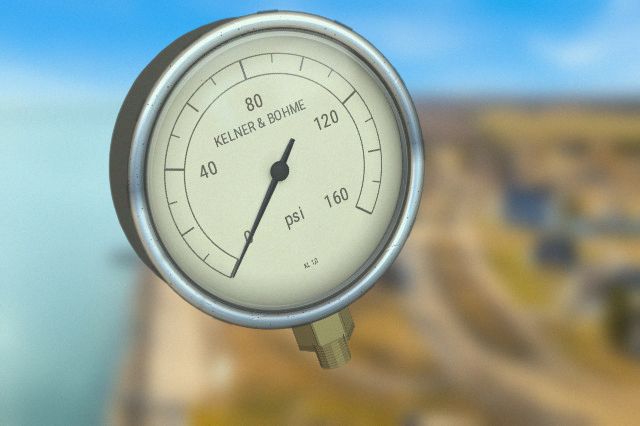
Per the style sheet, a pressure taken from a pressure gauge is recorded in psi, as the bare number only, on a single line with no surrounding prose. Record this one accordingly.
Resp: 0
